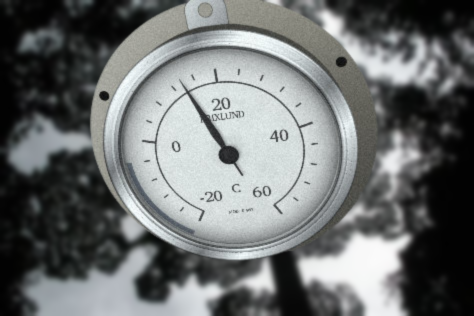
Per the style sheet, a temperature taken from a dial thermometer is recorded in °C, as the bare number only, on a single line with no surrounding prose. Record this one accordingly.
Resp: 14
